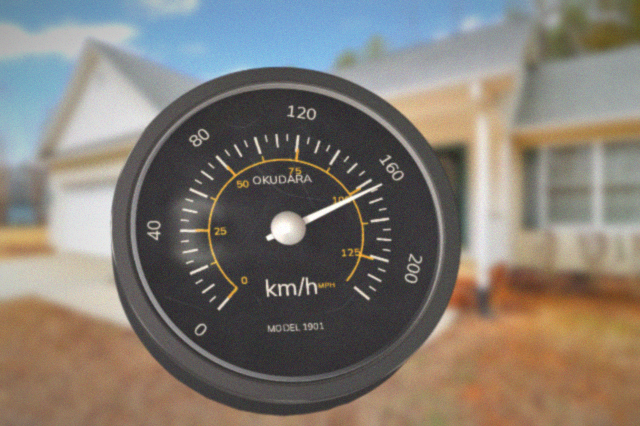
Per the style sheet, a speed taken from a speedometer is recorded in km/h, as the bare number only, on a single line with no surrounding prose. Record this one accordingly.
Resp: 165
